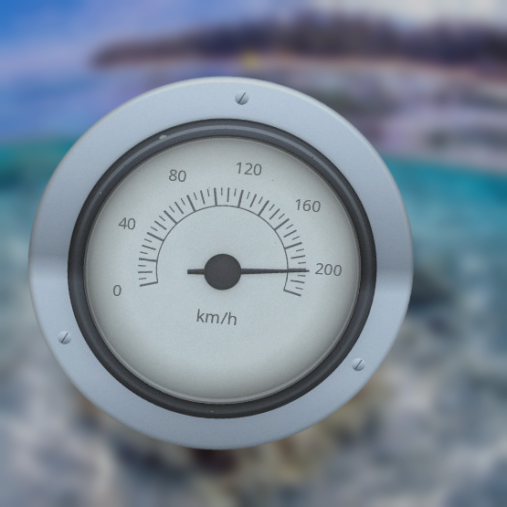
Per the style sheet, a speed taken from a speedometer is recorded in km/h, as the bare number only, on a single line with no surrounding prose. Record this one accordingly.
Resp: 200
